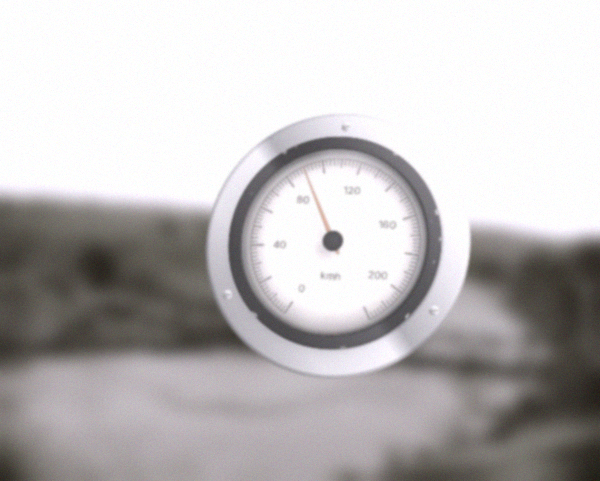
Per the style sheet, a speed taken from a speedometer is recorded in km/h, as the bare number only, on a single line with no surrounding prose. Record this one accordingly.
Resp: 90
